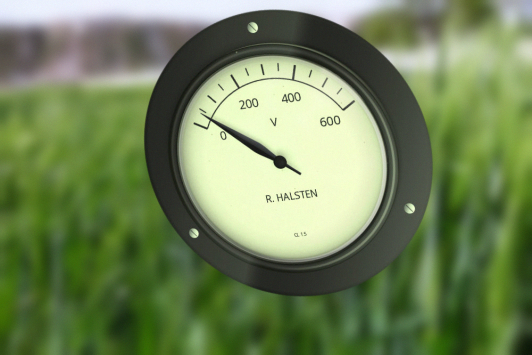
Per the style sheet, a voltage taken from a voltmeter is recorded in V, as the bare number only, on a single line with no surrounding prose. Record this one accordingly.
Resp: 50
